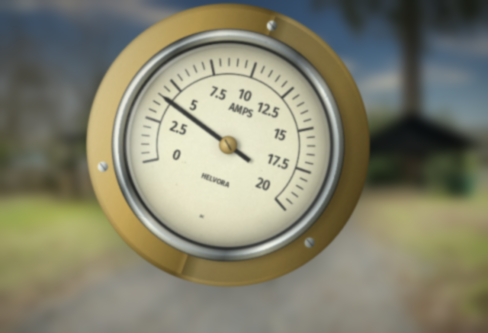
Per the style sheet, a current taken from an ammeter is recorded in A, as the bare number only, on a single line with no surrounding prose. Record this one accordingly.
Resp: 4
